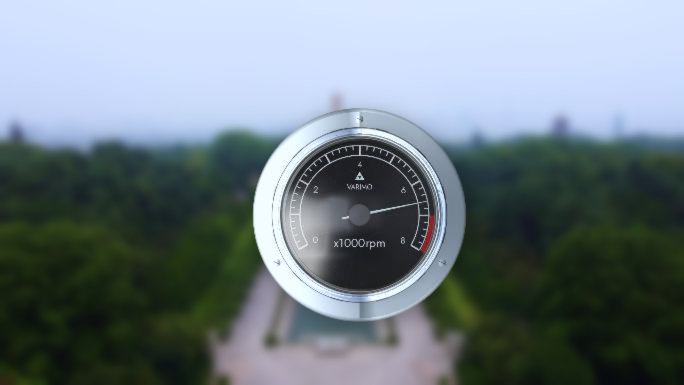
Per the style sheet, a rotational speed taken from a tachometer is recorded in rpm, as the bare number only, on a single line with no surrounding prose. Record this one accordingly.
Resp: 6600
